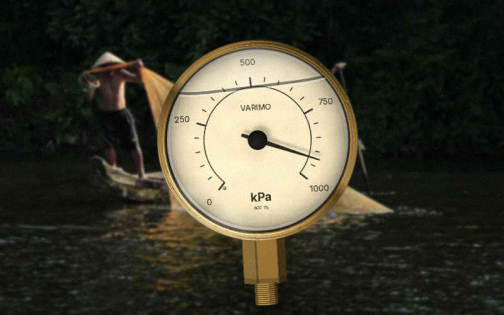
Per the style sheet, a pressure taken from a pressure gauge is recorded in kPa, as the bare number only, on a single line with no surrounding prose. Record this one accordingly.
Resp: 925
